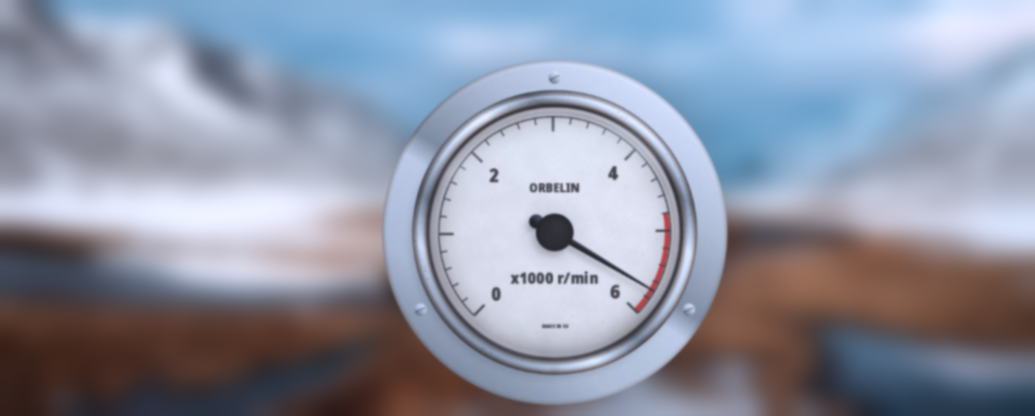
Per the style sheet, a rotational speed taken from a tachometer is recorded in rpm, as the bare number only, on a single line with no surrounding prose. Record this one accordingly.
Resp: 5700
